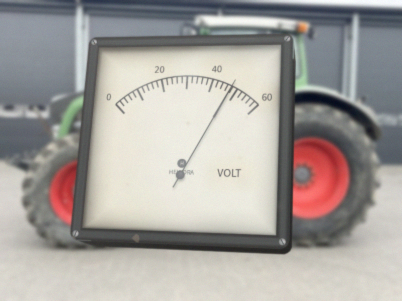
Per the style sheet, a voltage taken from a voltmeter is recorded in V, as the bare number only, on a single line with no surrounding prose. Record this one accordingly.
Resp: 48
